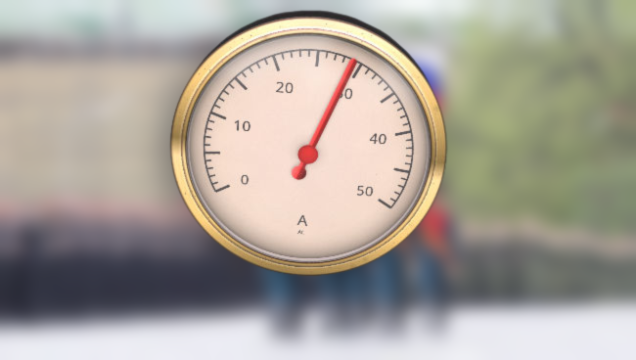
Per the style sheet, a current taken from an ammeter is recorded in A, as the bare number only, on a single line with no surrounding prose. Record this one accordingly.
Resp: 29
